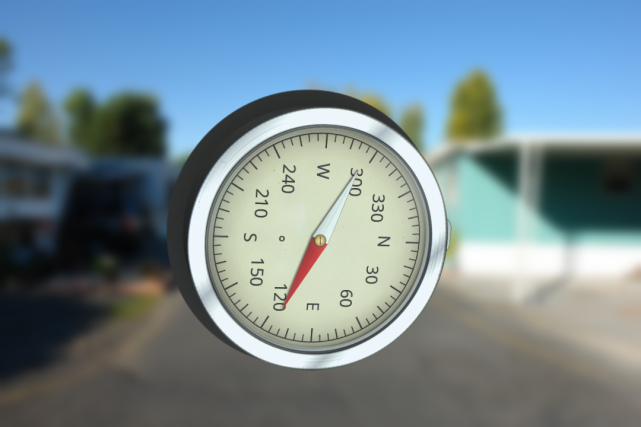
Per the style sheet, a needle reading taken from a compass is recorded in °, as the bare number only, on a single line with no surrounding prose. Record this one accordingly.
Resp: 115
